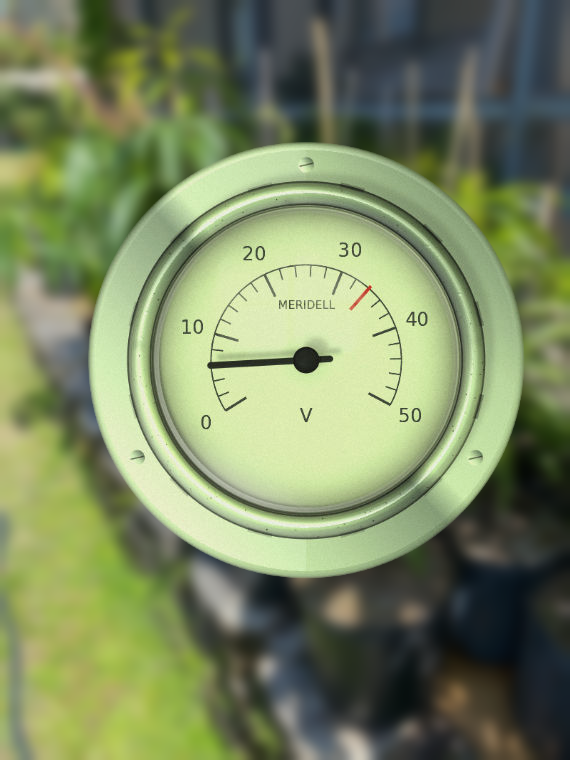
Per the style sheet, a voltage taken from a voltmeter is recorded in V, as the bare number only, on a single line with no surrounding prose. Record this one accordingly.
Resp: 6
